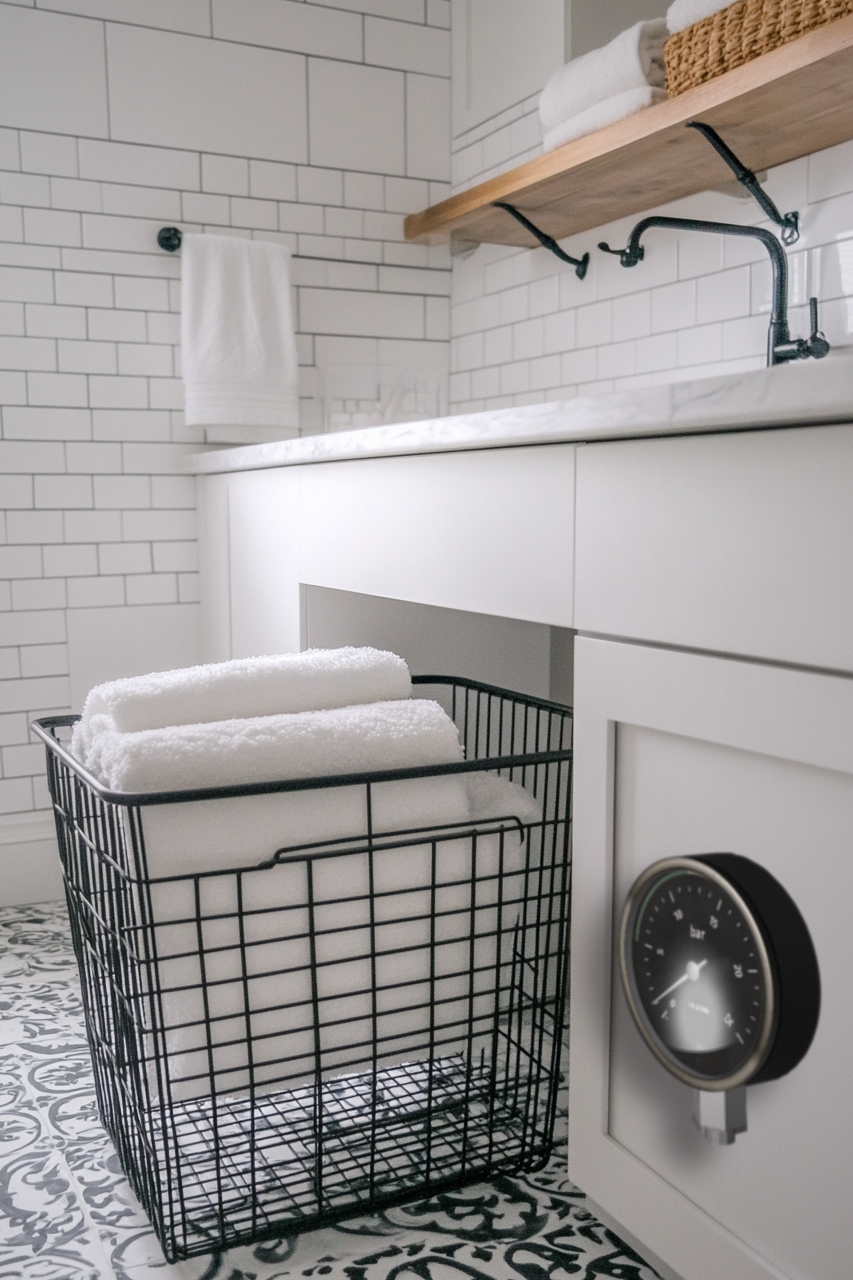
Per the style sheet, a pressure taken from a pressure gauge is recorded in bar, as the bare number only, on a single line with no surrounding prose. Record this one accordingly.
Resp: 1
